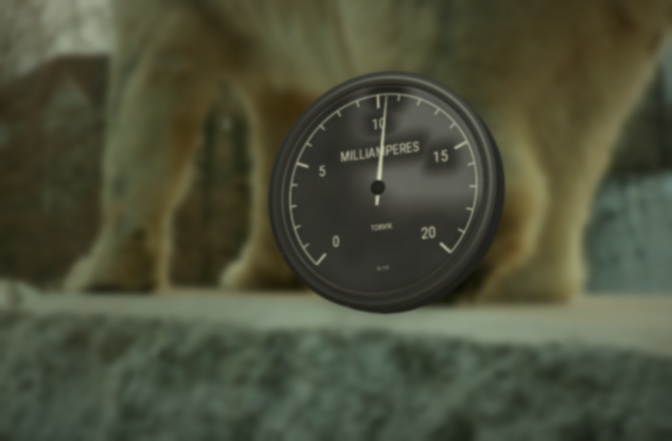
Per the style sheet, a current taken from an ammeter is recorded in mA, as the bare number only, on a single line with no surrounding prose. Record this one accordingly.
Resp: 10.5
